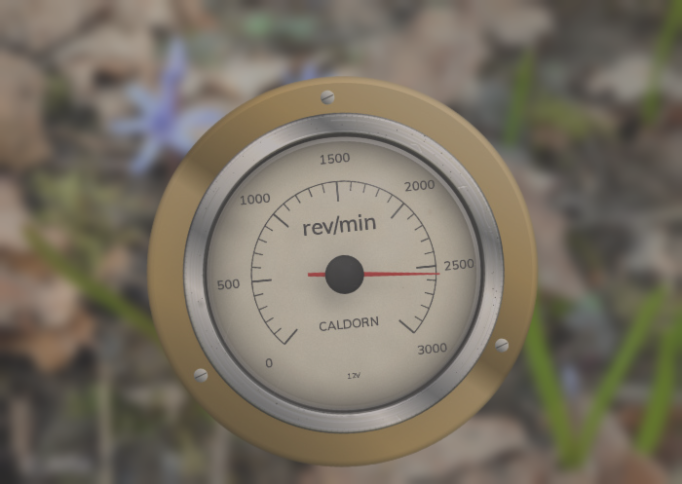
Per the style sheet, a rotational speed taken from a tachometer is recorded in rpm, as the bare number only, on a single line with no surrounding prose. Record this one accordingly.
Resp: 2550
